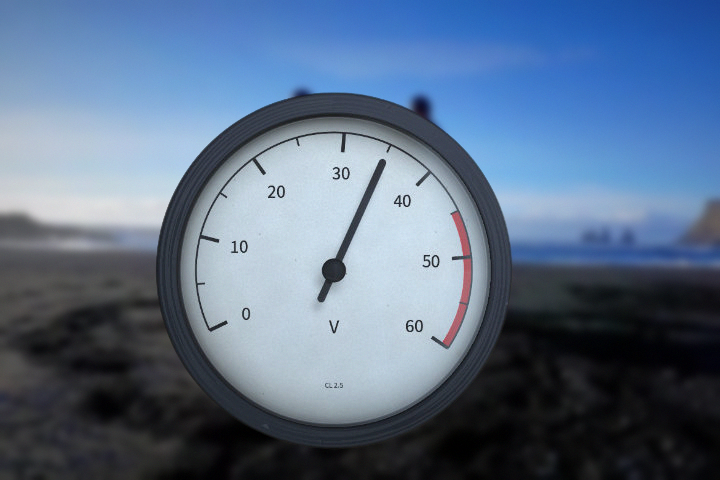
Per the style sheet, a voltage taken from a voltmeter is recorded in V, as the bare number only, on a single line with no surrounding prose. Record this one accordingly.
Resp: 35
